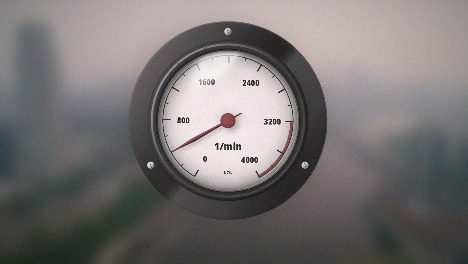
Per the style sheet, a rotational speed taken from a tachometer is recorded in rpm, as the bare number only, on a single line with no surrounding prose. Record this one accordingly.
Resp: 400
